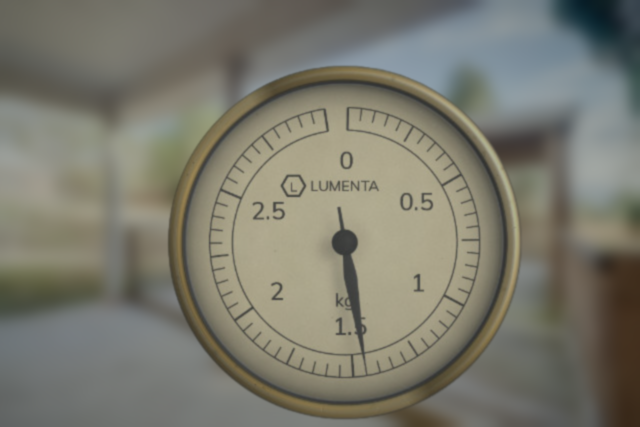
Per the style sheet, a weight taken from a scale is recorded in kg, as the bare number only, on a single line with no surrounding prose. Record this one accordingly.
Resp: 1.45
